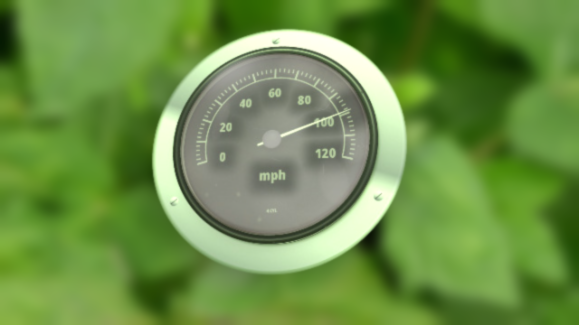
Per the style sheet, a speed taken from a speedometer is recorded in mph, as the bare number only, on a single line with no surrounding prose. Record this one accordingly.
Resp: 100
